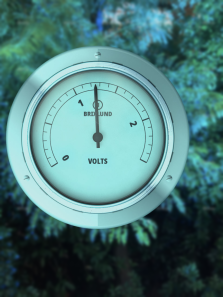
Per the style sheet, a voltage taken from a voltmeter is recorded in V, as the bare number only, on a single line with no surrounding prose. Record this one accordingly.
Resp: 1.25
